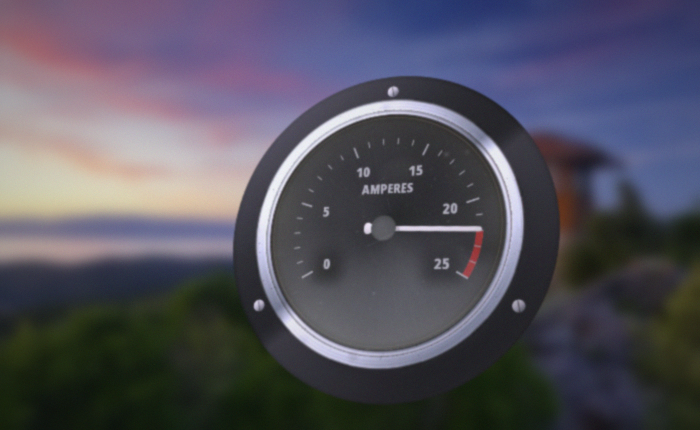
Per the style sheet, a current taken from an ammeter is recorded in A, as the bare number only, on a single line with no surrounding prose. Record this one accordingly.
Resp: 22
